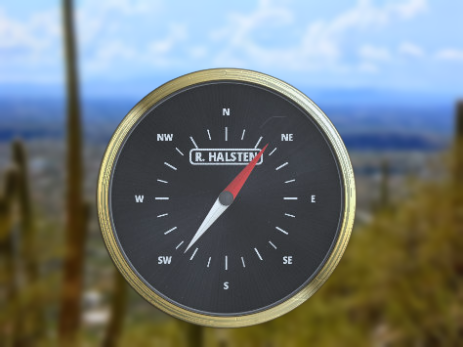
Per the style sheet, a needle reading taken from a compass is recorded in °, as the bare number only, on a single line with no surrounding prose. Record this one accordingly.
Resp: 37.5
